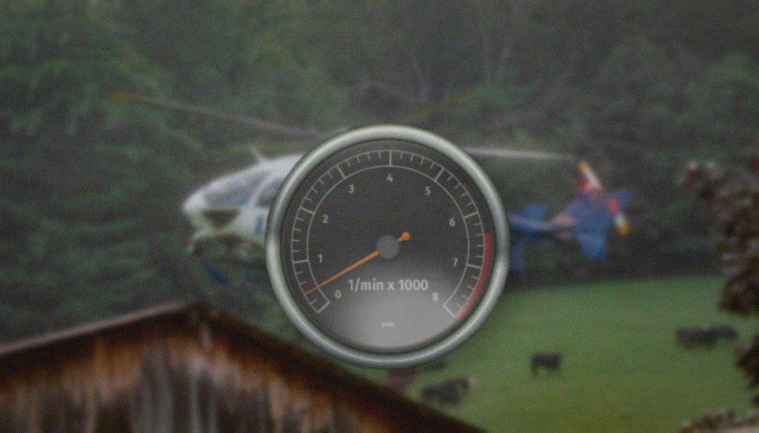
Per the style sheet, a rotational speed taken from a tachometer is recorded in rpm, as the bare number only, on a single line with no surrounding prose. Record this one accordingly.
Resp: 400
